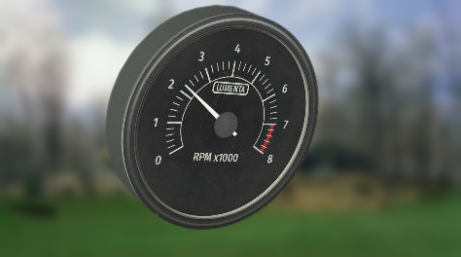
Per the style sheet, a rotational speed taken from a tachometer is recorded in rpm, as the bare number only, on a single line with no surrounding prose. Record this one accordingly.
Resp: 2200
